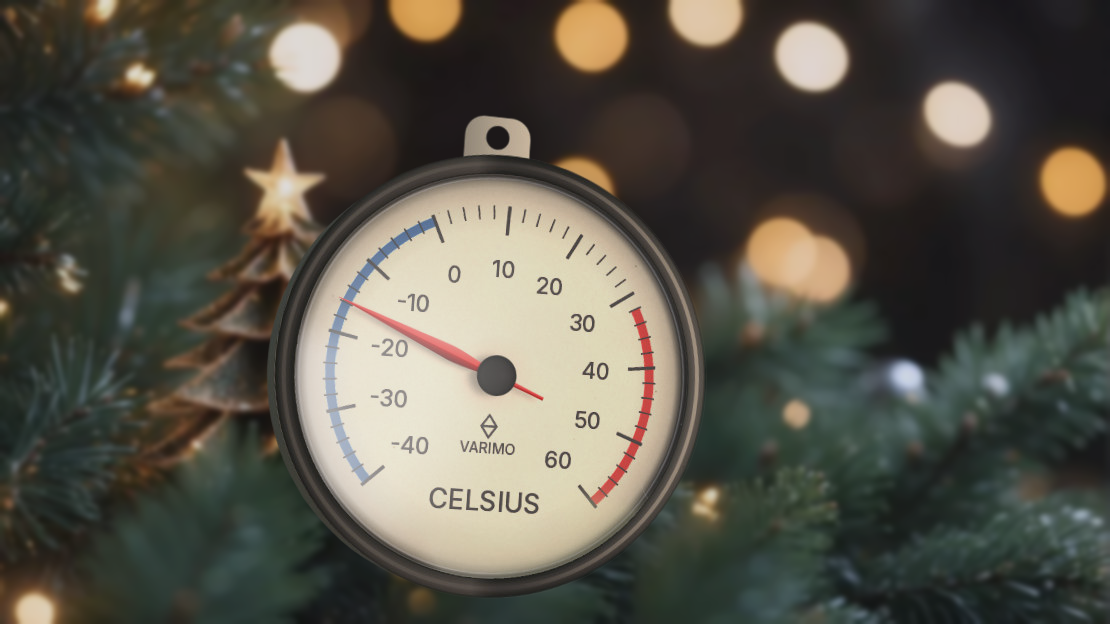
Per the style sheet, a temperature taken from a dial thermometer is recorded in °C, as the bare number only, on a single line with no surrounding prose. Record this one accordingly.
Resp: -16
